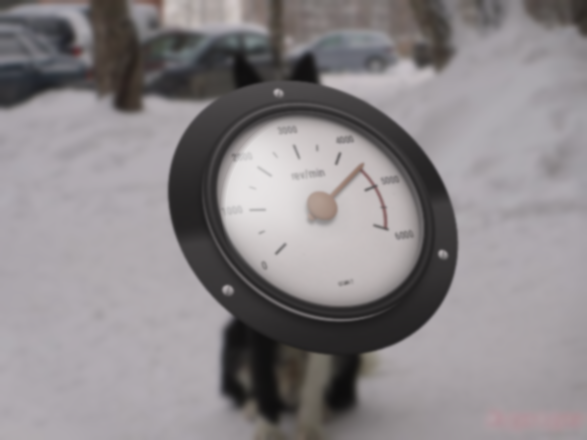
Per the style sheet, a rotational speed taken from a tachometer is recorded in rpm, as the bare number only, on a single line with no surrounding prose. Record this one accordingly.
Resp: 4500
